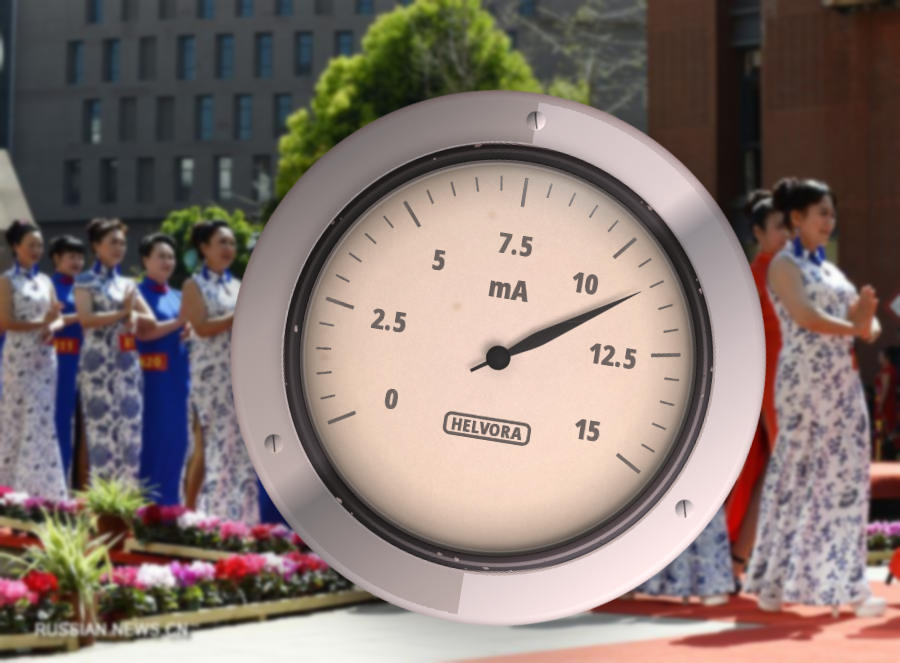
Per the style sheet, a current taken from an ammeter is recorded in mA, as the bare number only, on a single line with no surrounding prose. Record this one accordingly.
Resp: 11
